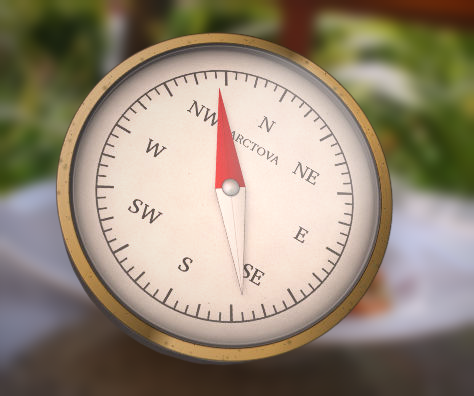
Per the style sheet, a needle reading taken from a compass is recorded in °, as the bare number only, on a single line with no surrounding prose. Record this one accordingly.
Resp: 325
